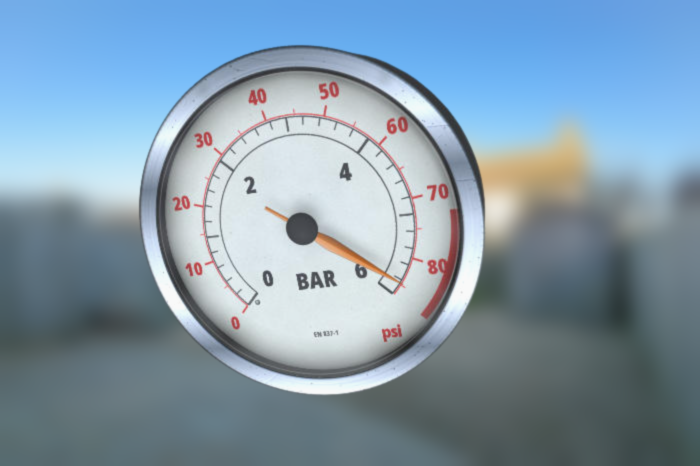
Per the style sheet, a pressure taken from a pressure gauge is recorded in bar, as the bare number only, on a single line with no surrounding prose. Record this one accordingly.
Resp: 5.8
